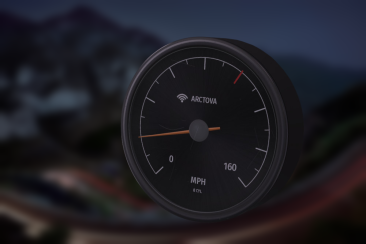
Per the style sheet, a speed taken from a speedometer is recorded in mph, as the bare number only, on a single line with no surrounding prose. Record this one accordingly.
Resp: 20
